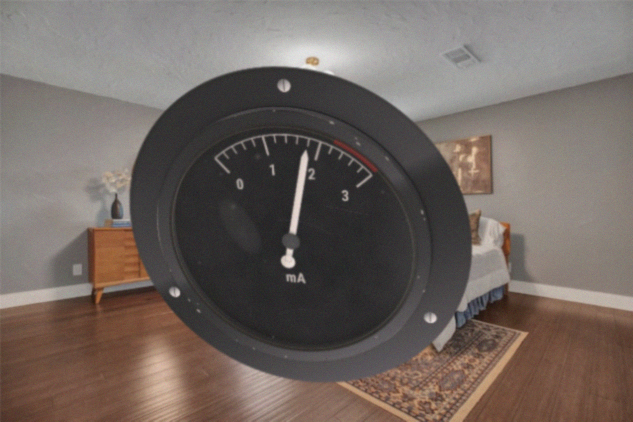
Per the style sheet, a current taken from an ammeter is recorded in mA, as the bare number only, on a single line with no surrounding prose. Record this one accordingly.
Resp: 1.8
